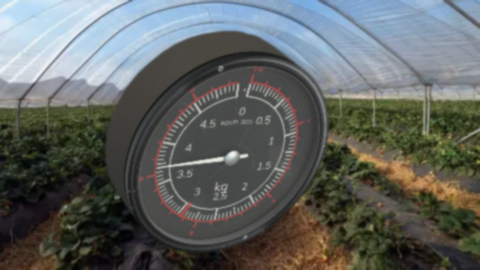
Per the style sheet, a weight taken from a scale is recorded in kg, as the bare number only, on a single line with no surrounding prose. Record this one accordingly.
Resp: 3.75
